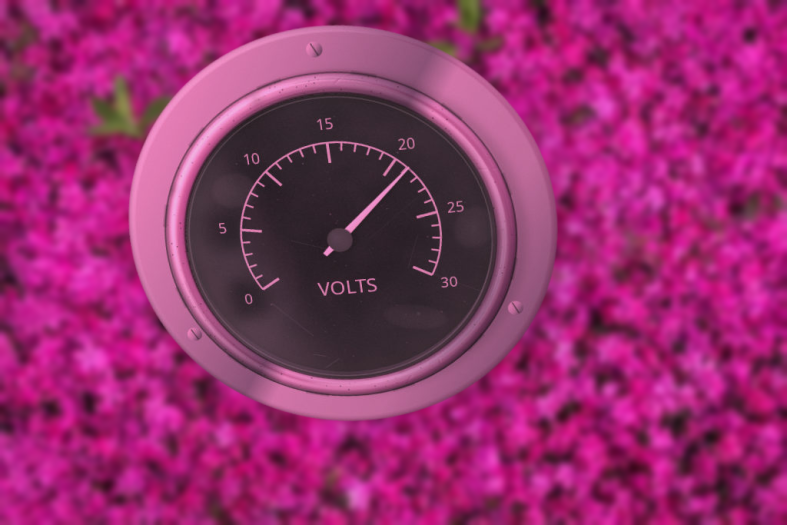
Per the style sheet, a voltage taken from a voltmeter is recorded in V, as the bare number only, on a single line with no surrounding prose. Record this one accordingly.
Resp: 21
